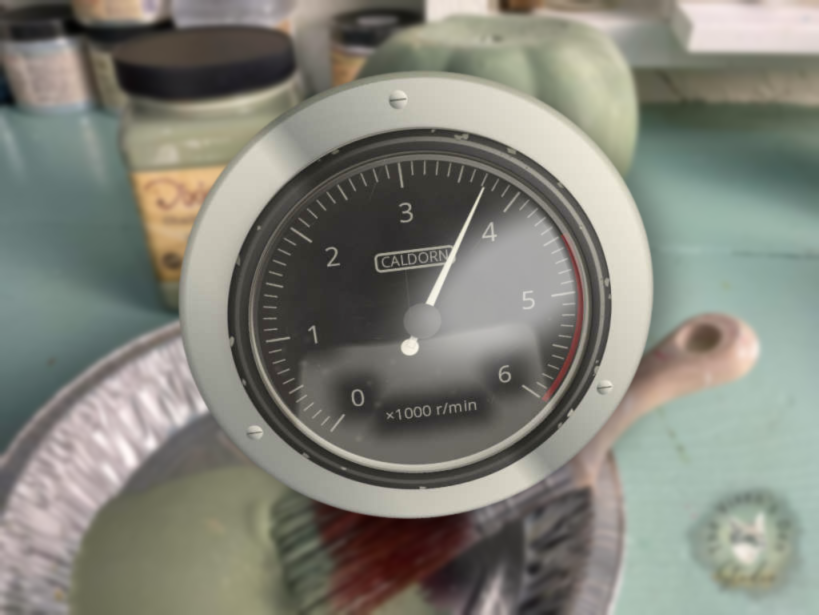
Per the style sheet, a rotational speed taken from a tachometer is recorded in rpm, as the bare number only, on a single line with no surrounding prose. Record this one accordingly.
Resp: 3700
